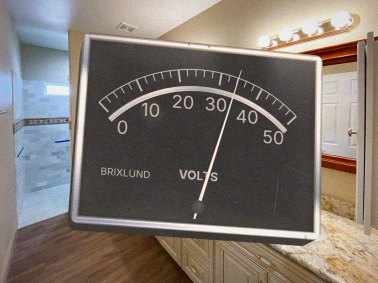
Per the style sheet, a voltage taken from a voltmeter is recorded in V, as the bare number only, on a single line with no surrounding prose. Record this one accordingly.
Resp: 34
